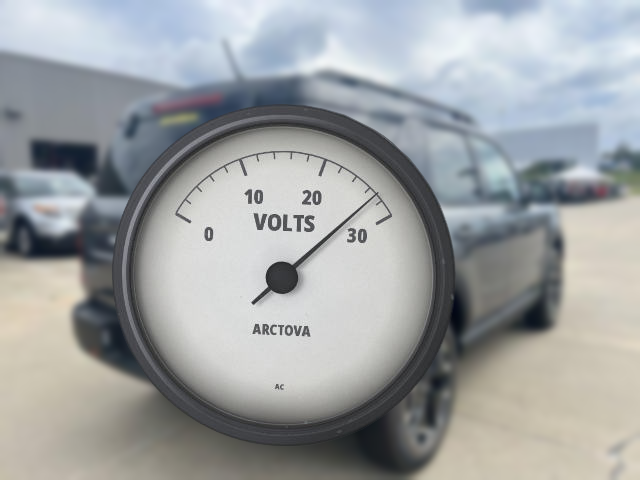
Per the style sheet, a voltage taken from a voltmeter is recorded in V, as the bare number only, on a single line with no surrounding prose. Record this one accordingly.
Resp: 27
